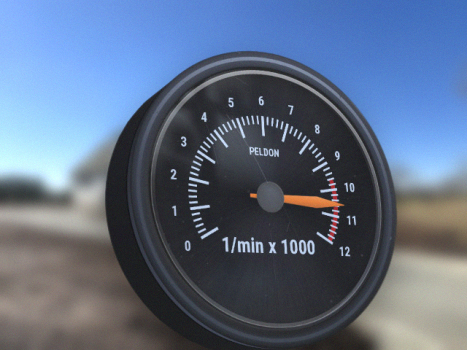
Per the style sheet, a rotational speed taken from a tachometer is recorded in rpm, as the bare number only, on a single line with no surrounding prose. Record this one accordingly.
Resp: 10600
